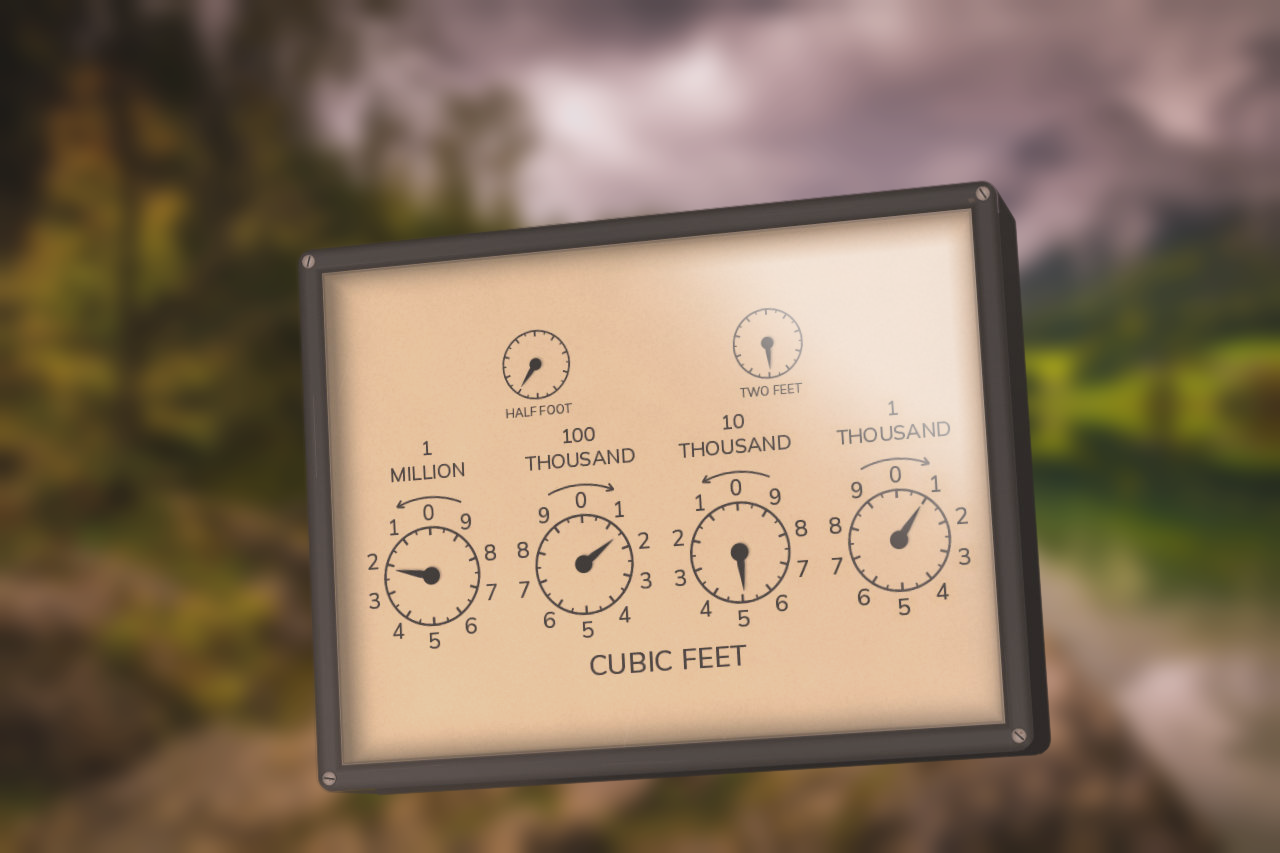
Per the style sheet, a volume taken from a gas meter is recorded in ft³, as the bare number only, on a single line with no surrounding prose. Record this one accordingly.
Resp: 215100
